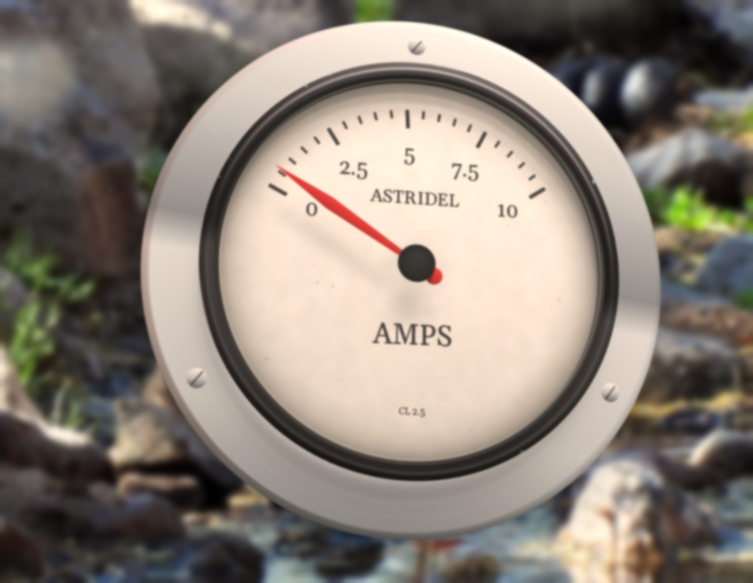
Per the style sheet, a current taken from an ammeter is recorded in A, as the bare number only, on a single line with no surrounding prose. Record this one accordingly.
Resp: 0.5
